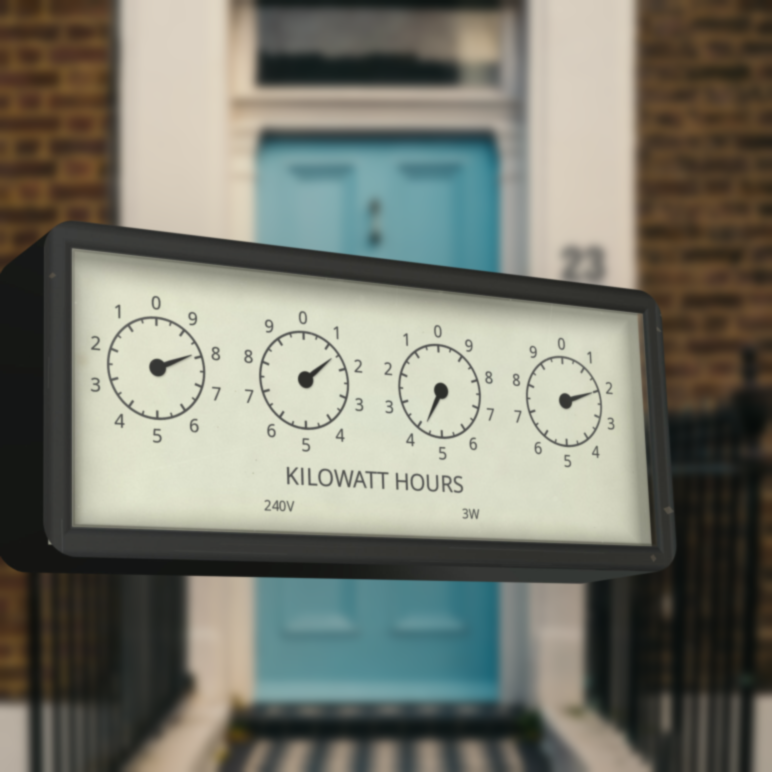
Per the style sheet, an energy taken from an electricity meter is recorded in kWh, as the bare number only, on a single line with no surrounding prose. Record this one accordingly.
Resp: 8142
